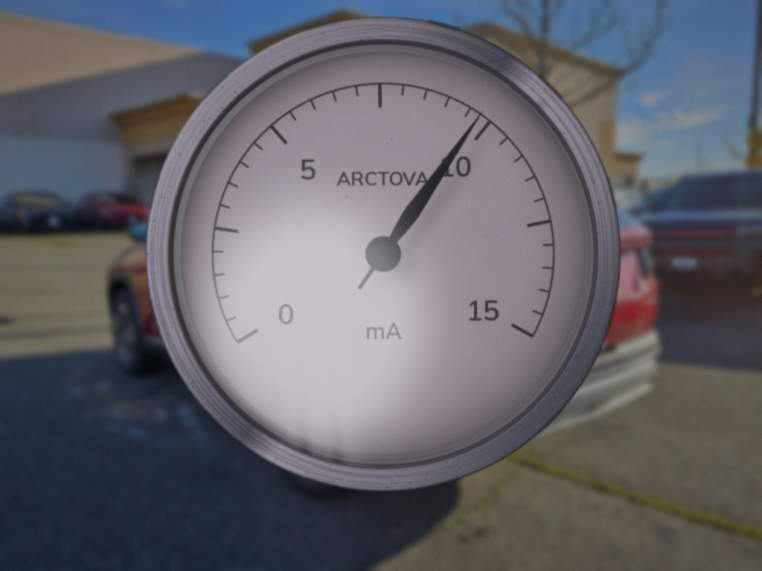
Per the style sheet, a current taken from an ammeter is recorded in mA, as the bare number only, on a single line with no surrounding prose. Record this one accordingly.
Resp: 9.75
